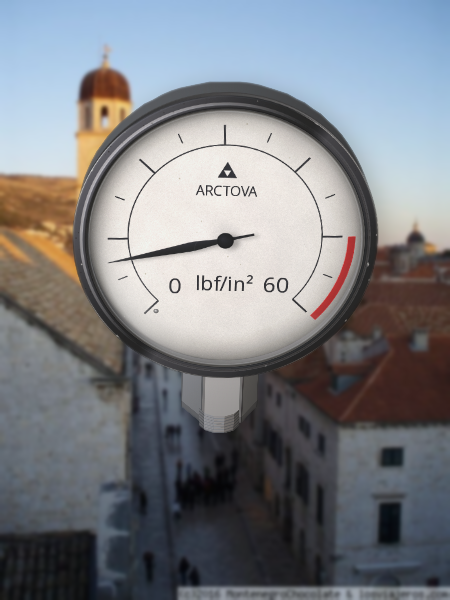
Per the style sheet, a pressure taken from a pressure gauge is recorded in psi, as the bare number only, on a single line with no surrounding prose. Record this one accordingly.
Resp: 7.5
